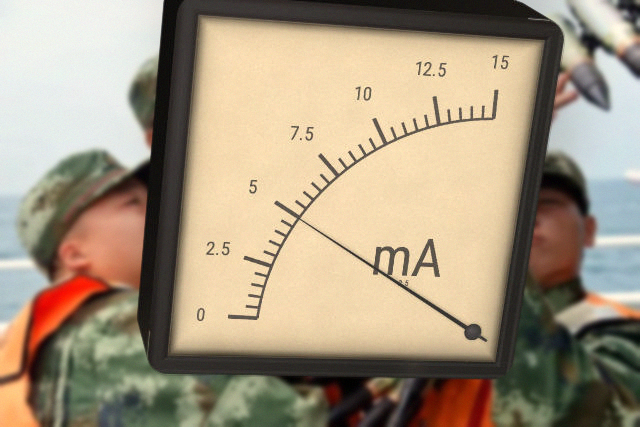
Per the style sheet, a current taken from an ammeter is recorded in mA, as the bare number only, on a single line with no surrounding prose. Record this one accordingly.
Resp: 5
